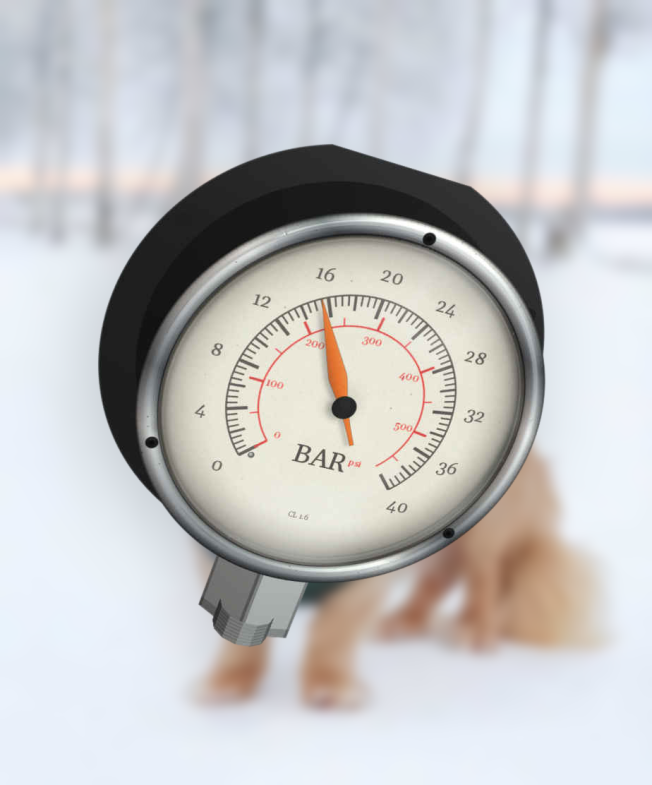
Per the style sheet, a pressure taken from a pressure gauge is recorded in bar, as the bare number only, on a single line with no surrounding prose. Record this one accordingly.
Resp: 15.5
